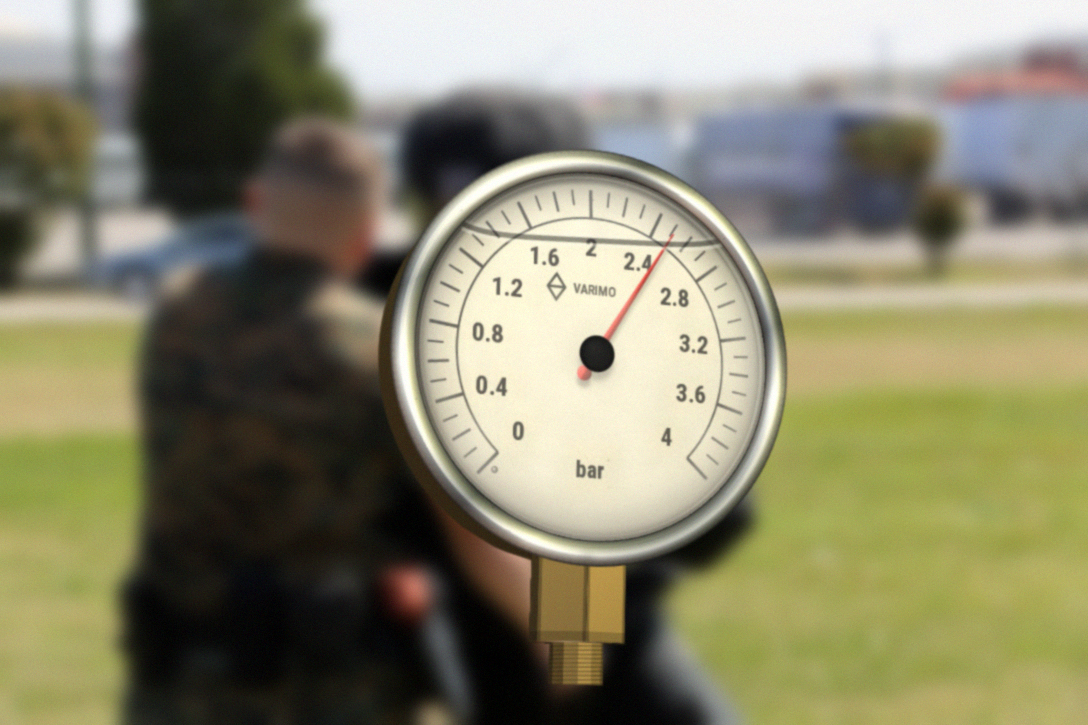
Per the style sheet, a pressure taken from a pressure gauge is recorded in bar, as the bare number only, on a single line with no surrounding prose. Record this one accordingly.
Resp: 2.5
